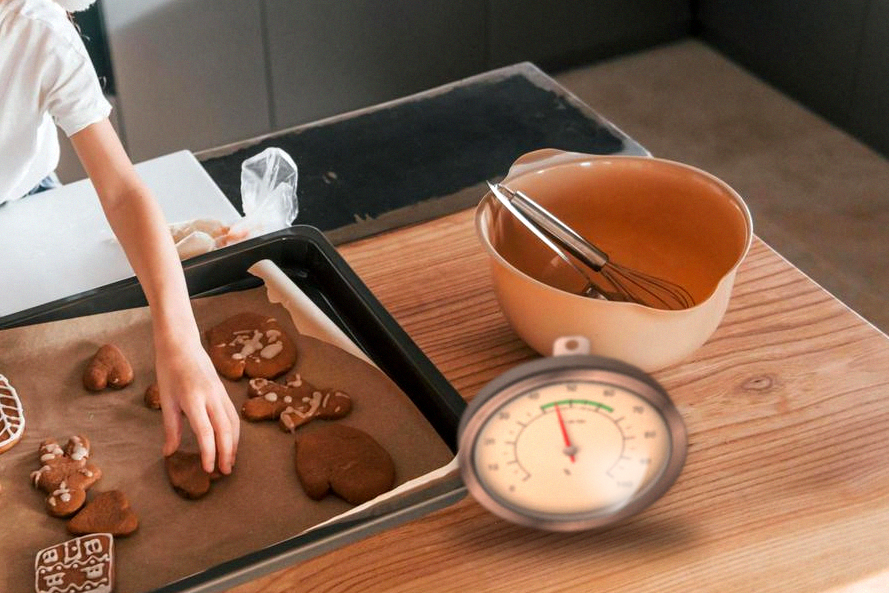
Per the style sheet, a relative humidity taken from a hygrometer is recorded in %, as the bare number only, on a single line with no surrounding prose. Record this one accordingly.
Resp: 45
